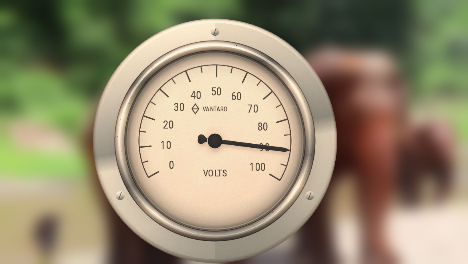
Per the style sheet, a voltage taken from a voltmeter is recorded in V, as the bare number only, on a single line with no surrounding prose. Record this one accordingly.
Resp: 90
